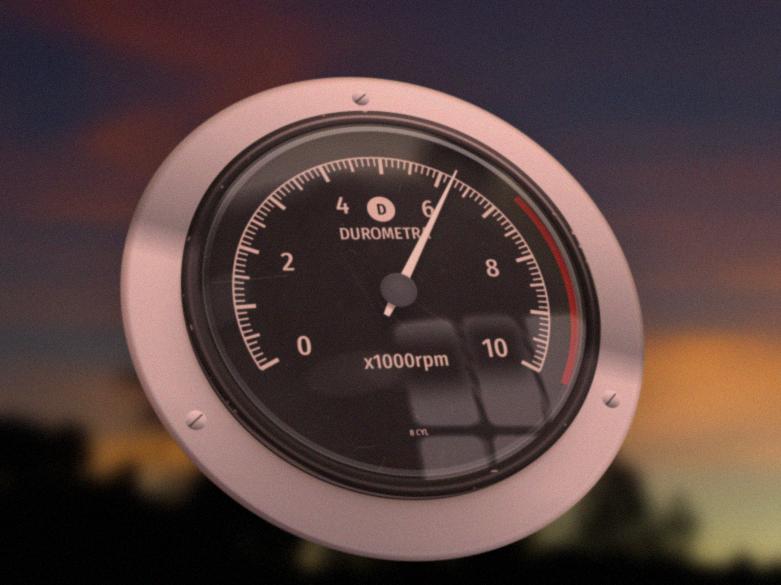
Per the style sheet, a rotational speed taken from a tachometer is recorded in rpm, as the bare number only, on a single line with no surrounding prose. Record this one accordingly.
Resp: 6200
